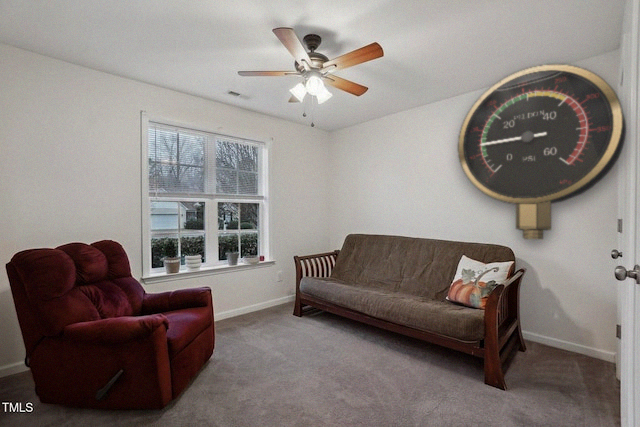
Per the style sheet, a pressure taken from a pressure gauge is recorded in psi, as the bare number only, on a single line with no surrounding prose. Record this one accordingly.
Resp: 10
